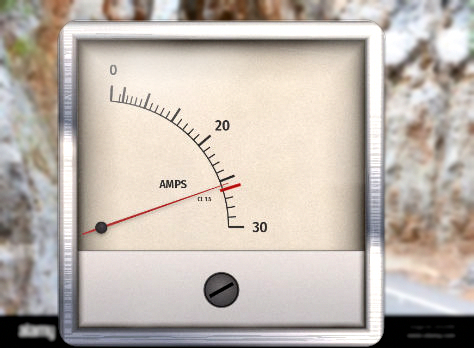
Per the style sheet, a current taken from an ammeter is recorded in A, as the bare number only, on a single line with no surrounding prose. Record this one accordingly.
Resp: 25.5
